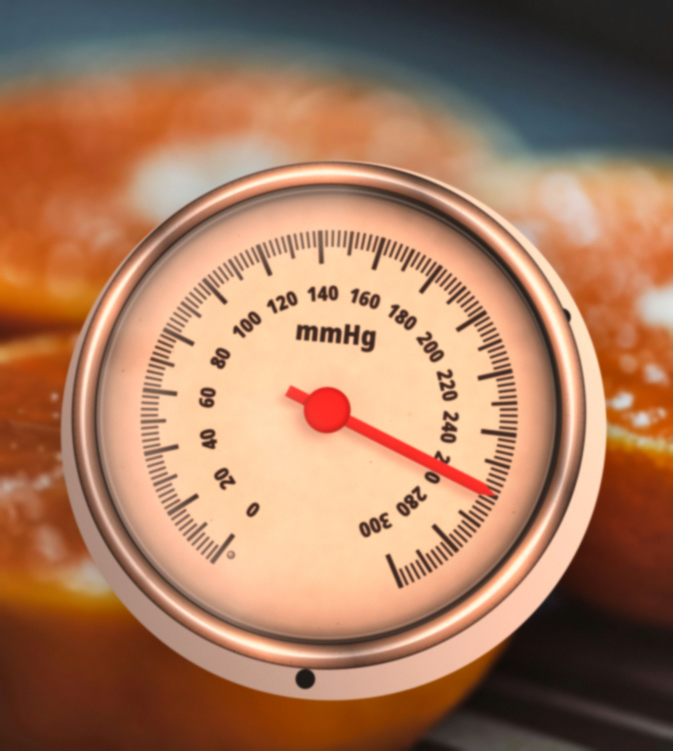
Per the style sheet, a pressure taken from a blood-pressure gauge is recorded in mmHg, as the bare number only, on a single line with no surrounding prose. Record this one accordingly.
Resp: 260
